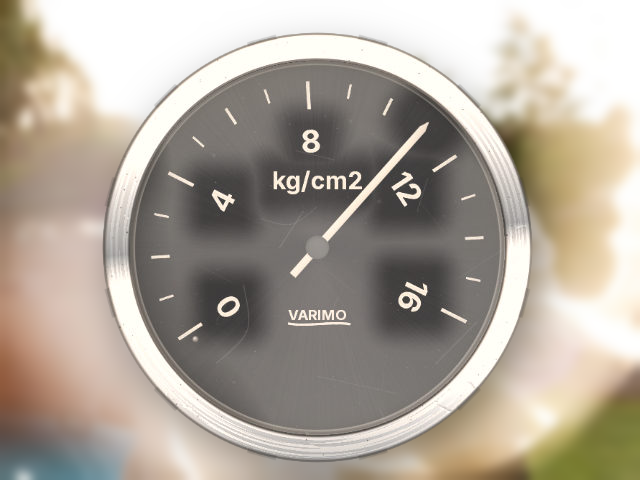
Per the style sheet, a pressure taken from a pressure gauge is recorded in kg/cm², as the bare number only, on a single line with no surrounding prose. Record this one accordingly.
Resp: 11
